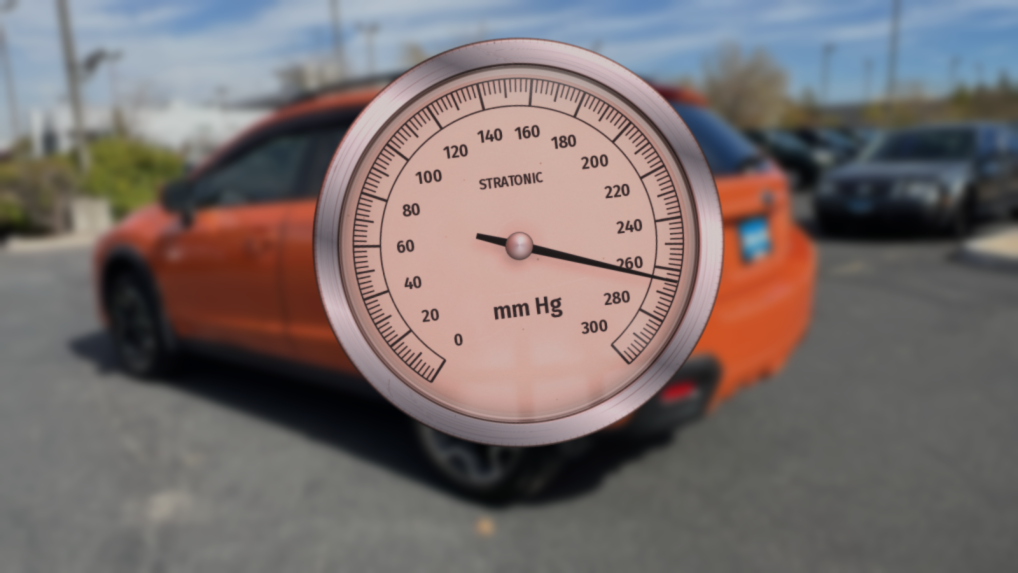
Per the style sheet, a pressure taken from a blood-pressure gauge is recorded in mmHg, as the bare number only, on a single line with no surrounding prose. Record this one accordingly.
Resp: 264
